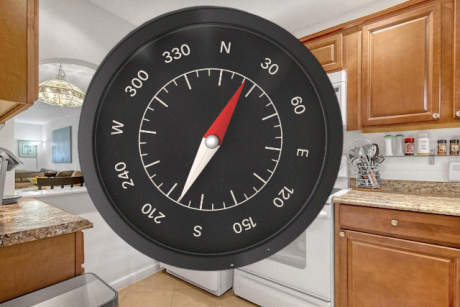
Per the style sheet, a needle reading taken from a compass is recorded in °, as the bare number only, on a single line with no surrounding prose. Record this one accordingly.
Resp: 20
